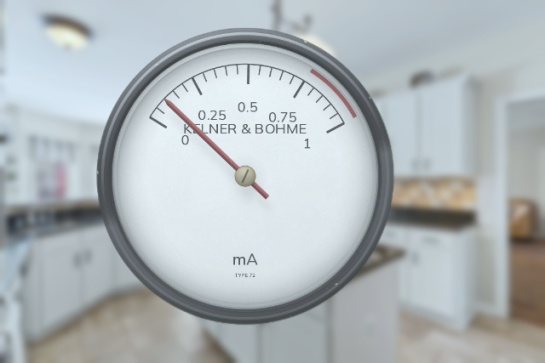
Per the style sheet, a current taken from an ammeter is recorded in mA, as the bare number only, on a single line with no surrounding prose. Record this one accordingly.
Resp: 0.1
